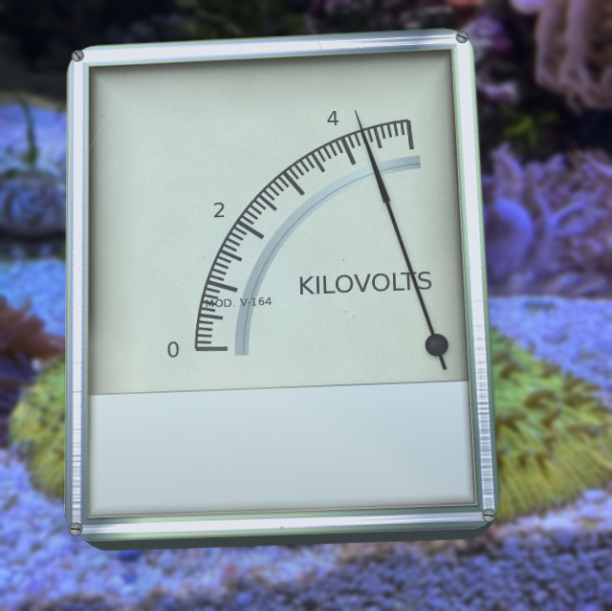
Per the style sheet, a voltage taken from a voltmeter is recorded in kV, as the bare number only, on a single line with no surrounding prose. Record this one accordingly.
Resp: 4.3
